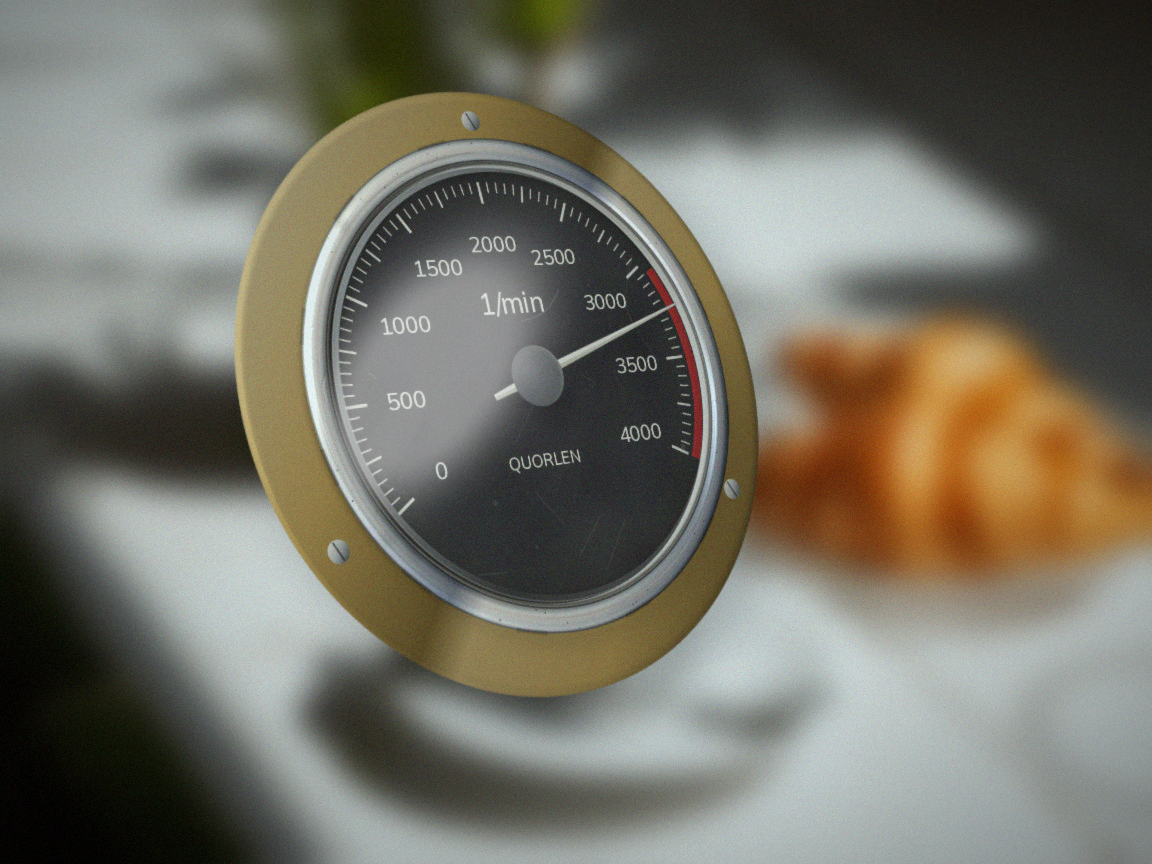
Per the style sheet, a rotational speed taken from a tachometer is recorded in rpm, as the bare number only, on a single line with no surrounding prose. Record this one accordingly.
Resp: 3250
